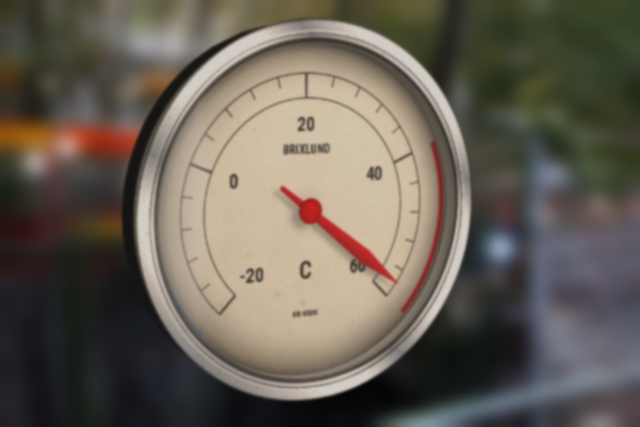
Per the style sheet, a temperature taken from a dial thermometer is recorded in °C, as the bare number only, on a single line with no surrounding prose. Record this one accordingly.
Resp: 58
